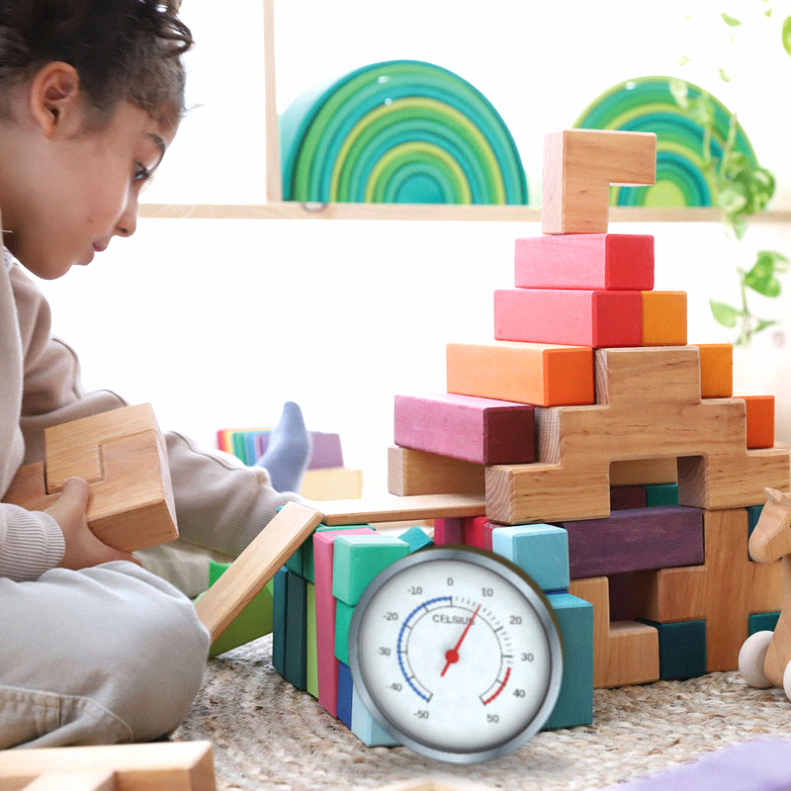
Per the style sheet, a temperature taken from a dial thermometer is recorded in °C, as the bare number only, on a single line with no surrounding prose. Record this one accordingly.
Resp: 10
